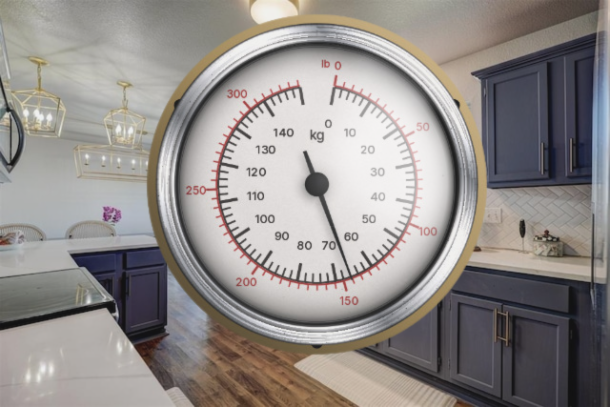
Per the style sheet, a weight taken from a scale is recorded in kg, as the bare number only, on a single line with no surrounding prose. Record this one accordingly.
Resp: 66
